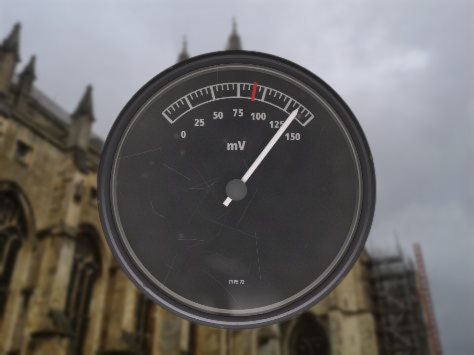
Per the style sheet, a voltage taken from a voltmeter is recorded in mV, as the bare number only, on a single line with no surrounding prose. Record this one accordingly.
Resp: 135
